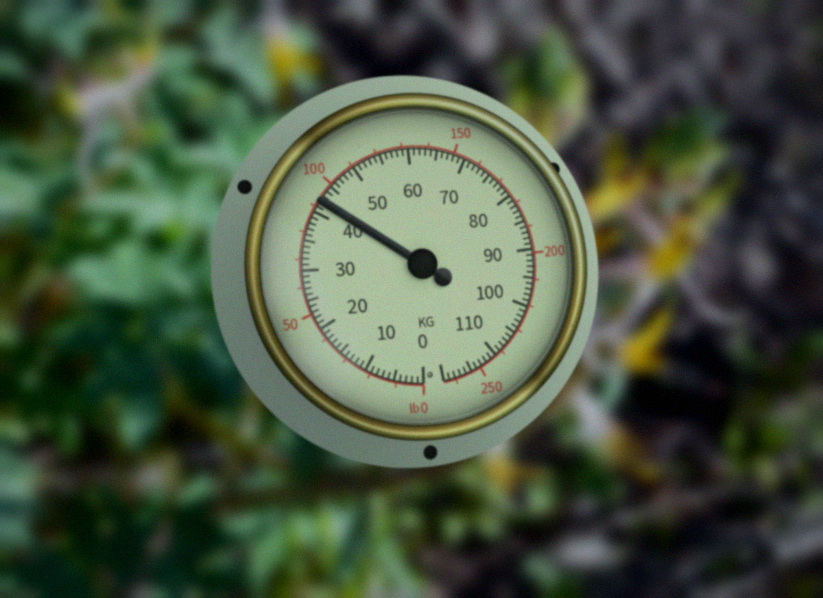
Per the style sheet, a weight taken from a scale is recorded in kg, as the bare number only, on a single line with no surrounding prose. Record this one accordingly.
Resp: 42
